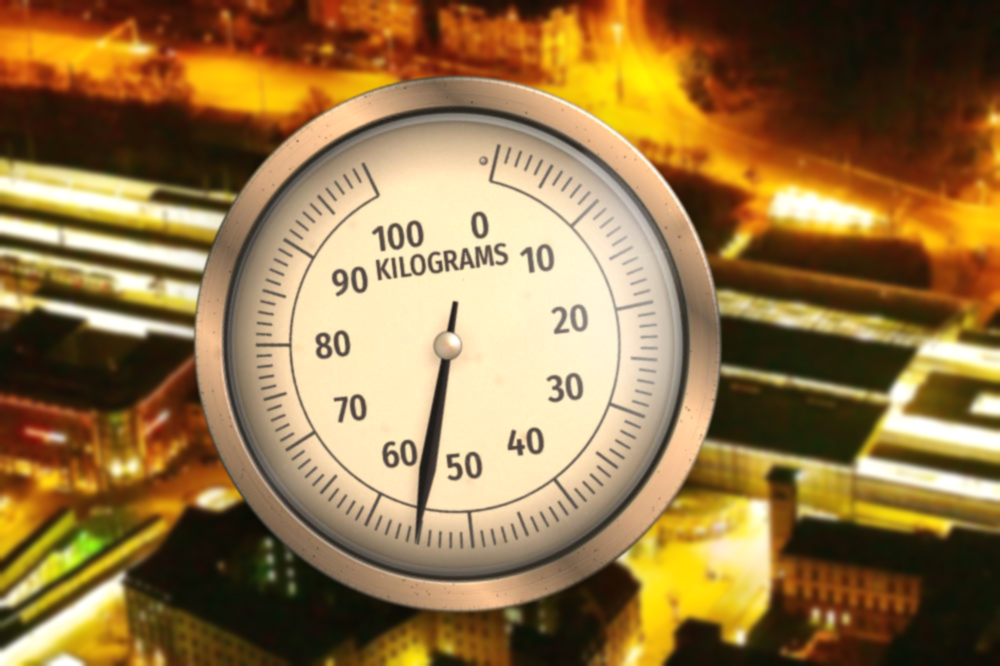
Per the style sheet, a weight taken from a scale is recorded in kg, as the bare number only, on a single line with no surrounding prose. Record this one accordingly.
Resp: 55
